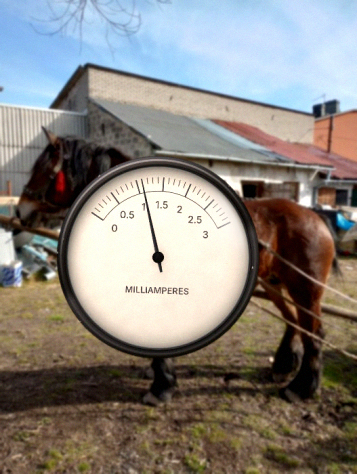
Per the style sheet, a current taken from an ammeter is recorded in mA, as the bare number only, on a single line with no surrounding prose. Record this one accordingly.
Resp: 1.1
